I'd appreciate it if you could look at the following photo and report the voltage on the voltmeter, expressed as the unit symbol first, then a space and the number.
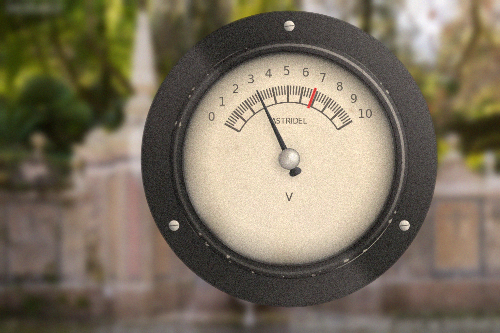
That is V 3
